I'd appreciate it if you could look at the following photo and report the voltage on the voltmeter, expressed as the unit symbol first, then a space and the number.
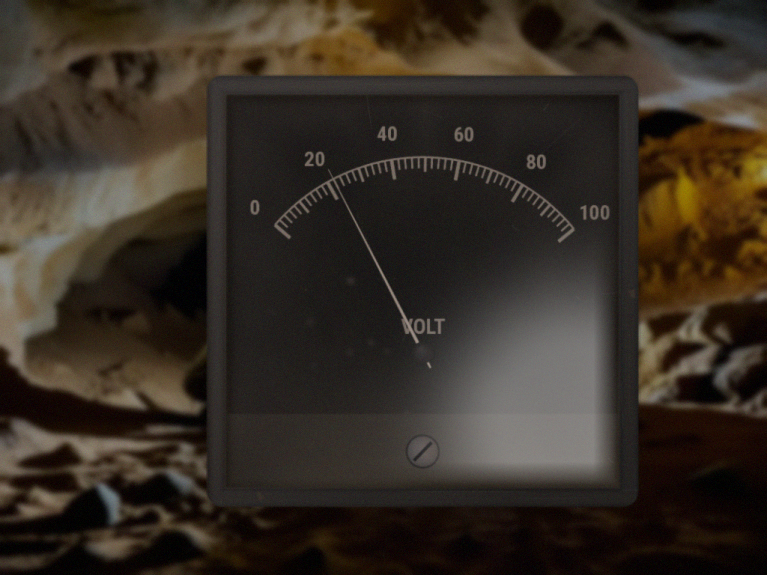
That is V 22
